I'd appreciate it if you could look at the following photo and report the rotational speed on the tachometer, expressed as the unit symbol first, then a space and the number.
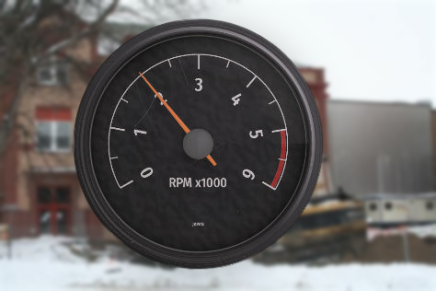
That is rpm 2000
